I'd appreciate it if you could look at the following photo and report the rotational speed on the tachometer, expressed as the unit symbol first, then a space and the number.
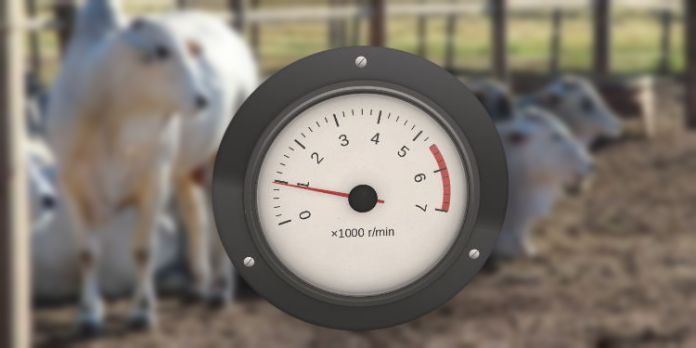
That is rpm 1000
